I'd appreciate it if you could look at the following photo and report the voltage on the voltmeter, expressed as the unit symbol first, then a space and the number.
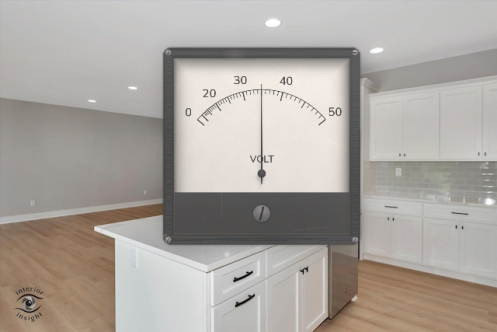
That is V 35
